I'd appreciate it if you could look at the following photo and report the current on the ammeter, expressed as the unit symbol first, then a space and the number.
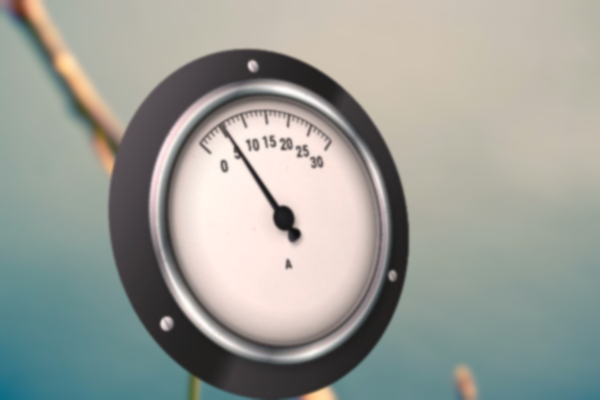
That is A 5
